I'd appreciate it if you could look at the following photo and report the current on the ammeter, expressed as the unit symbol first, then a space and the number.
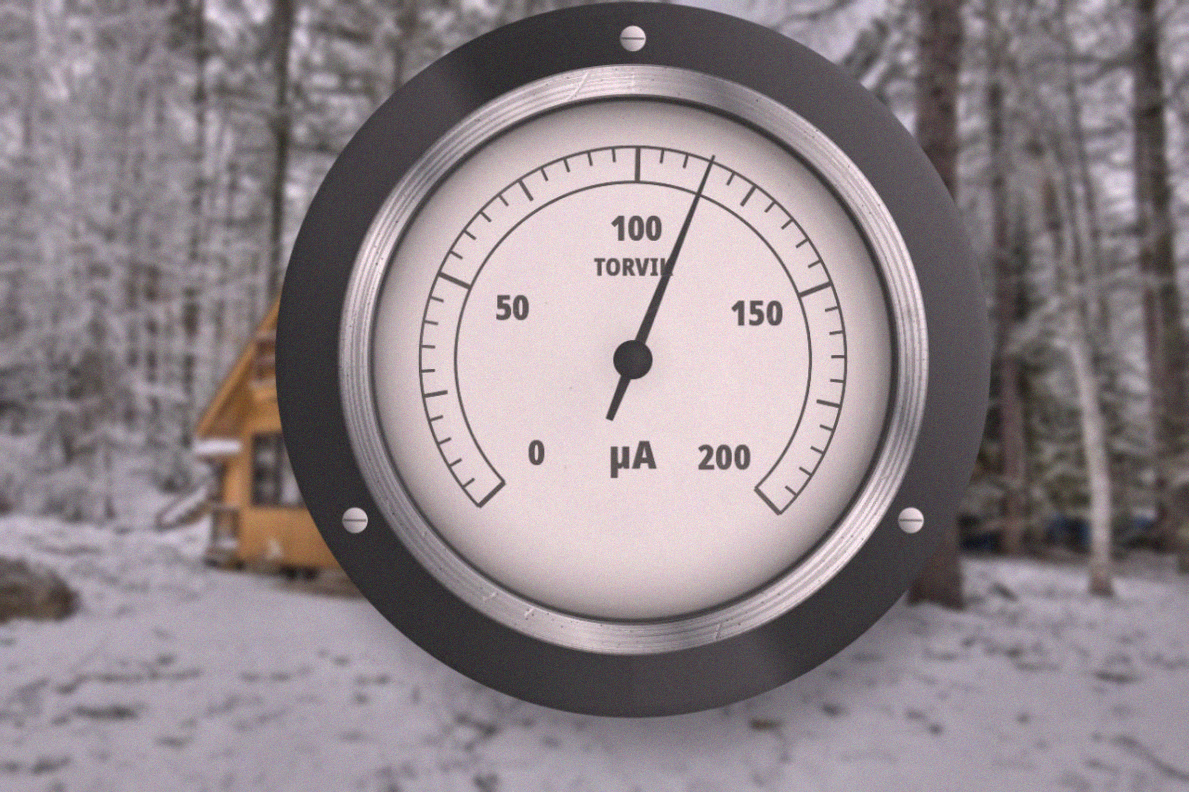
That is µA 115
